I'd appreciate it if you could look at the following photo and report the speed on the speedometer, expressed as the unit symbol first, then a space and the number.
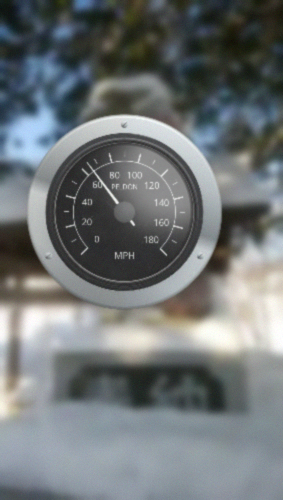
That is mph 65
